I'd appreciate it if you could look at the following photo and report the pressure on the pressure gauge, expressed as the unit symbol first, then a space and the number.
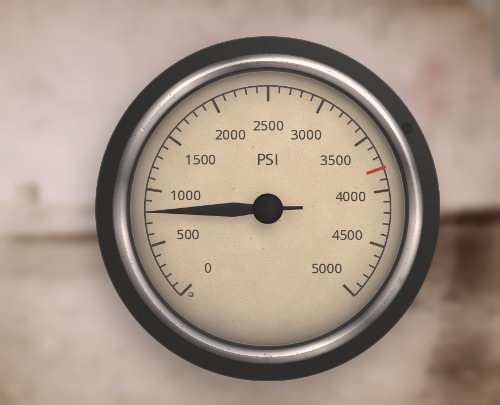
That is psi 800
